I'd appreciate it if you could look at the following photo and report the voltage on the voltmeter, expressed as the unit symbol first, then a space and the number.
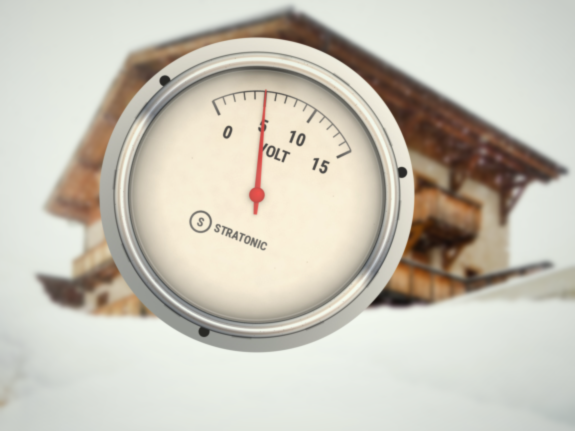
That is V 5
